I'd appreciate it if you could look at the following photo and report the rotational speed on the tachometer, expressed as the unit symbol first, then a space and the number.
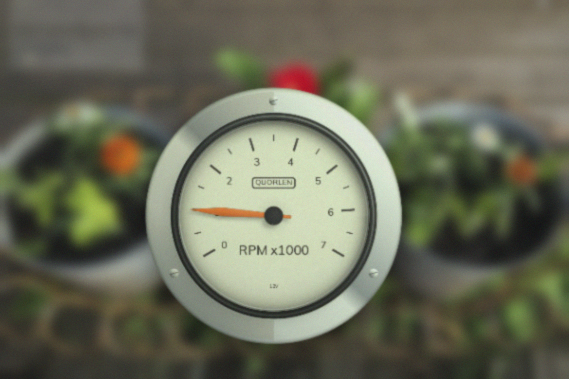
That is rpm 1000
